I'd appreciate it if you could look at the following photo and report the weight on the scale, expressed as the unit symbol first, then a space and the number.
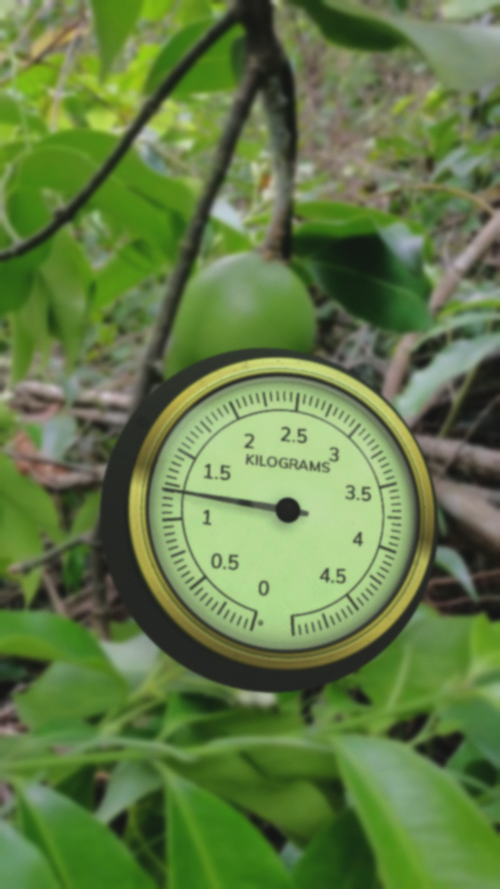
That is kg 1.2
